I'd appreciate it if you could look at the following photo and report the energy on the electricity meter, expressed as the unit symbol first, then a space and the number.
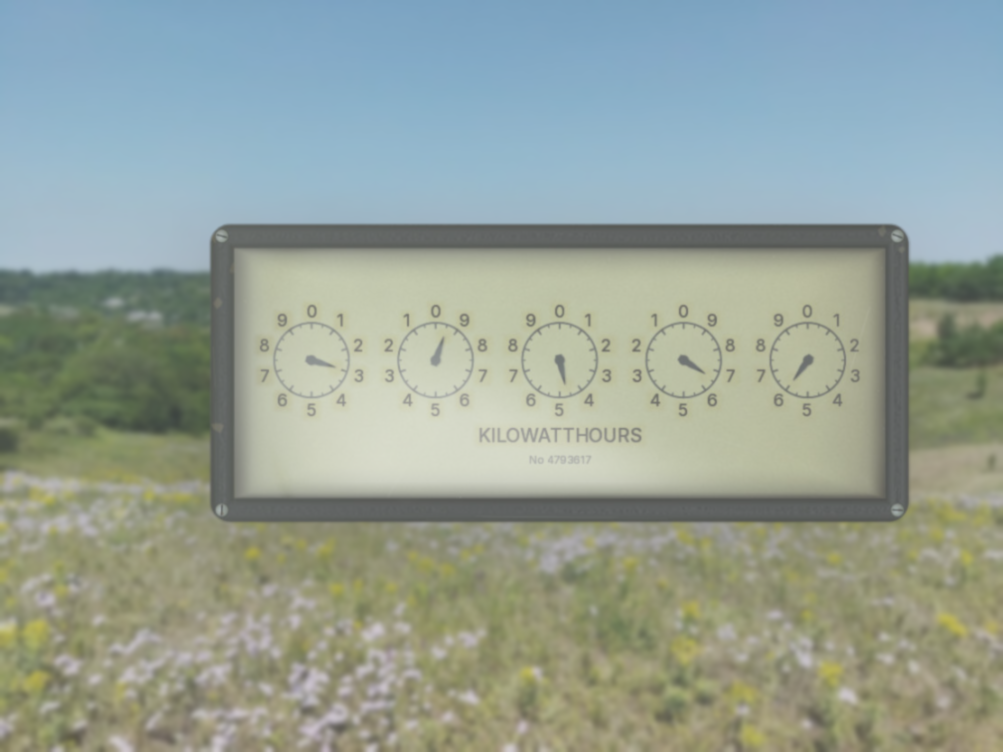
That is kWh 29466
